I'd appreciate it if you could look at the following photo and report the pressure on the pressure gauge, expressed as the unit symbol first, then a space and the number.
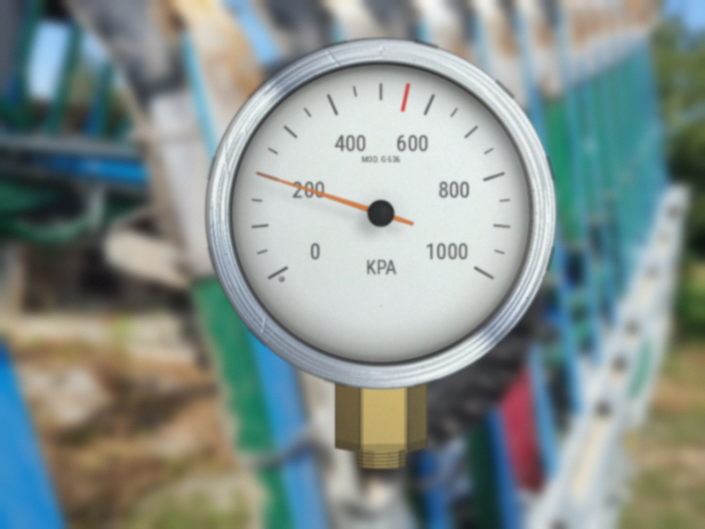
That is kPa 200
